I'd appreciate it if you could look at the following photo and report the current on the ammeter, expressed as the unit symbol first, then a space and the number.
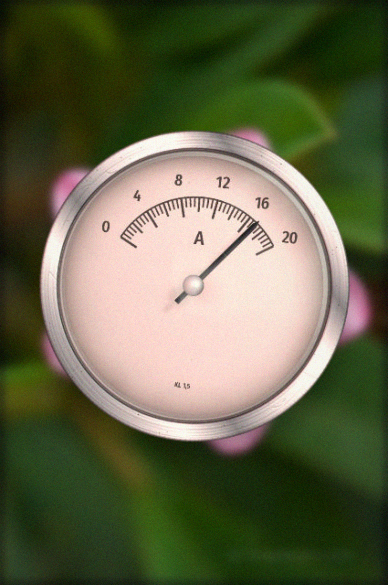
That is A 17
